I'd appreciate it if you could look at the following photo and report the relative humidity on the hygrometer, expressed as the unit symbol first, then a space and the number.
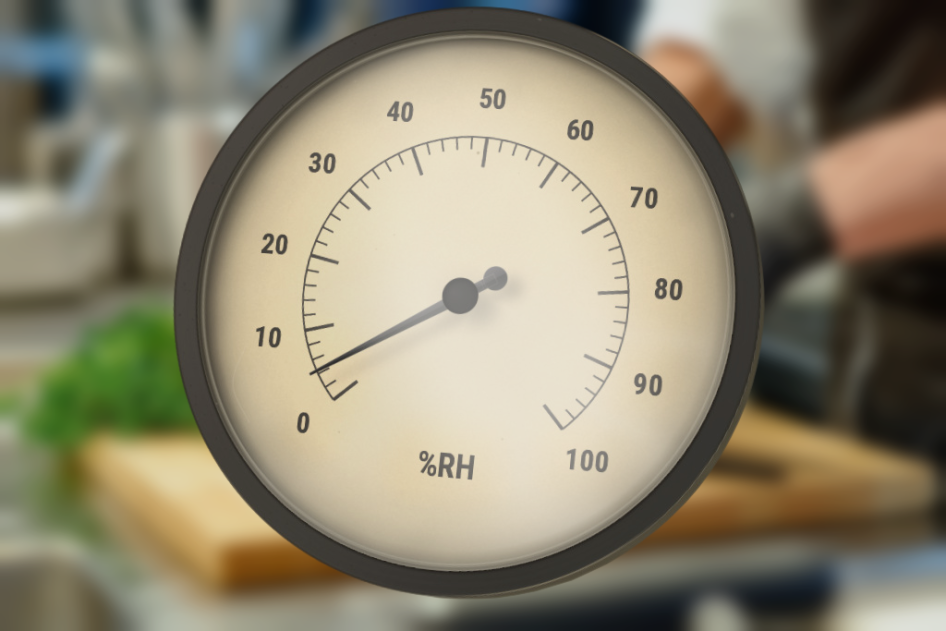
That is % 4
